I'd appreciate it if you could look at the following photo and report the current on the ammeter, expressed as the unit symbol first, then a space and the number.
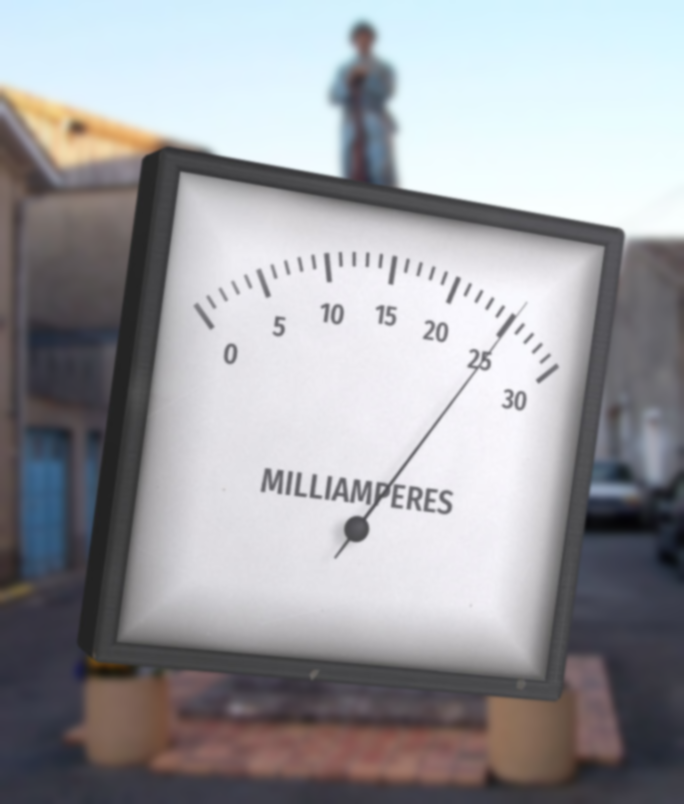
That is mA 25
